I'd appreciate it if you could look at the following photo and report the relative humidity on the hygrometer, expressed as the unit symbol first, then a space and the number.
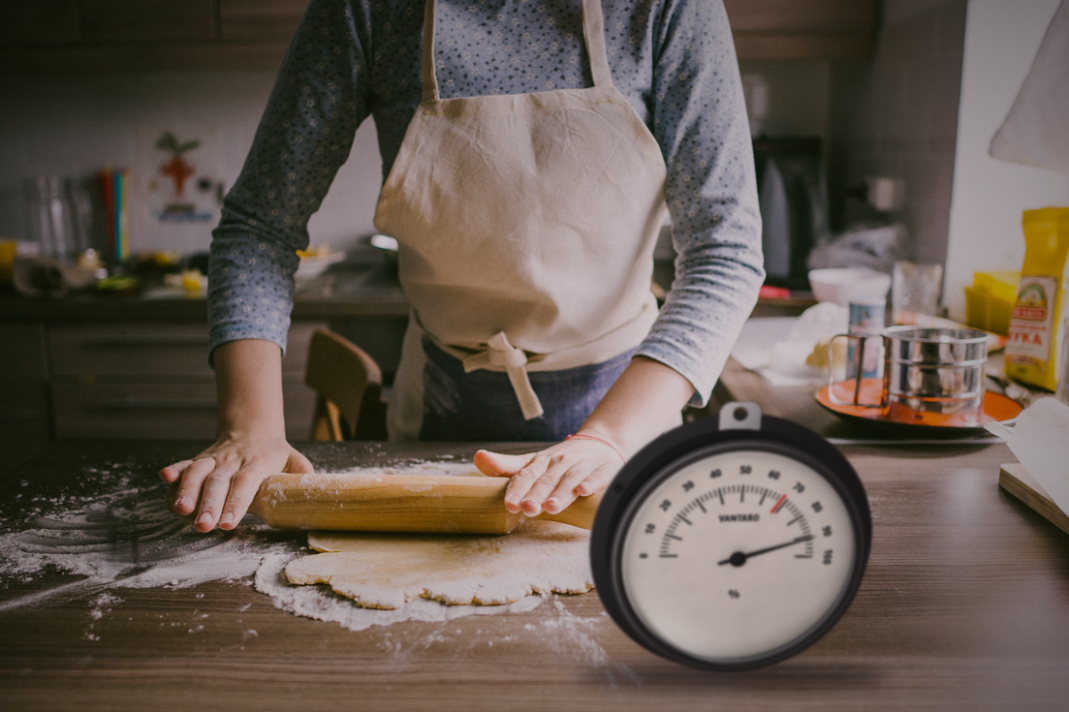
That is % 90
